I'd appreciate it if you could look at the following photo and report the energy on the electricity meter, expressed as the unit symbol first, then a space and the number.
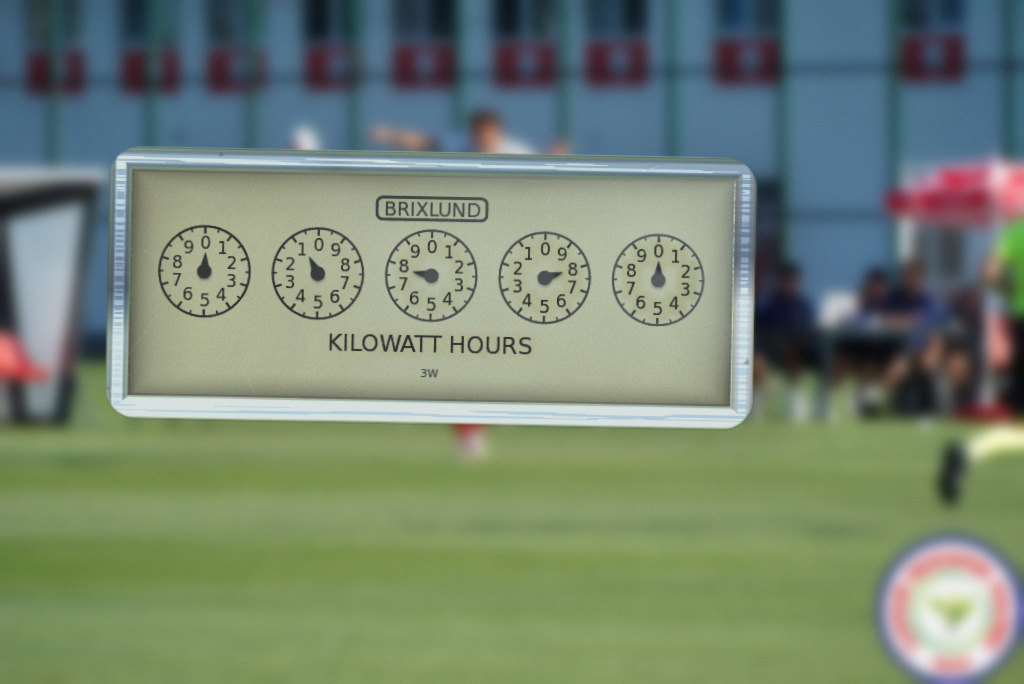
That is kWh 780
